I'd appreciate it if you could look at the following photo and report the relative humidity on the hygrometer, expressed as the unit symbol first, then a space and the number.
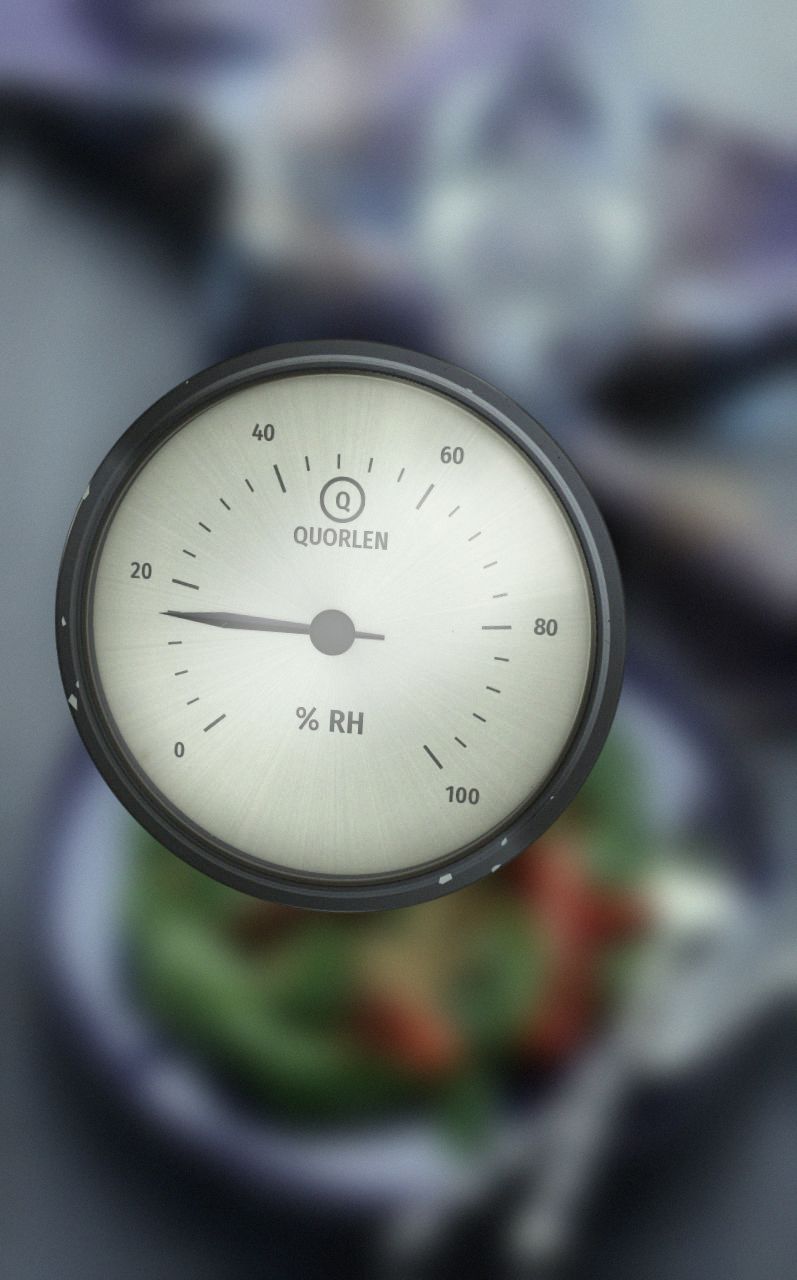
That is % 16
